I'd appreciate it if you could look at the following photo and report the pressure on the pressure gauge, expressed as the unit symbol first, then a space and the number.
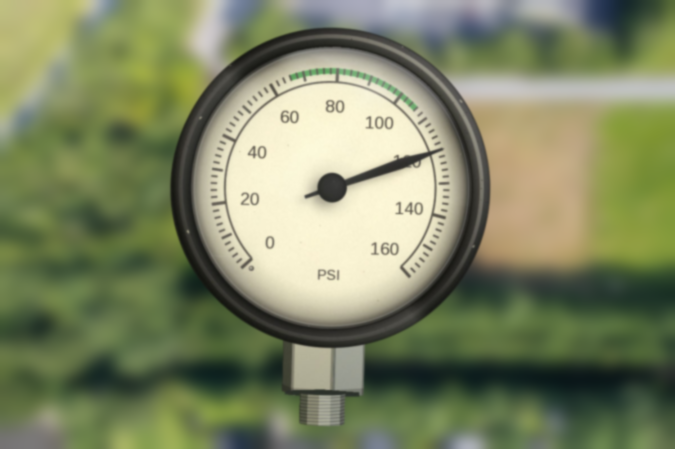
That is psi 120
